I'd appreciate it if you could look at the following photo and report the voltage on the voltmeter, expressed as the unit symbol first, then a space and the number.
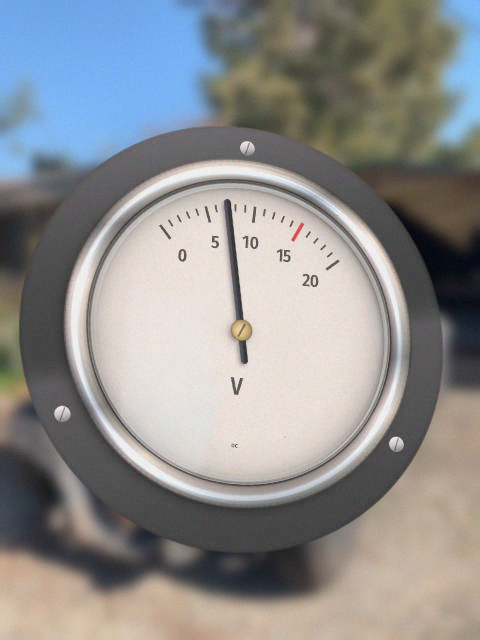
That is V 7
